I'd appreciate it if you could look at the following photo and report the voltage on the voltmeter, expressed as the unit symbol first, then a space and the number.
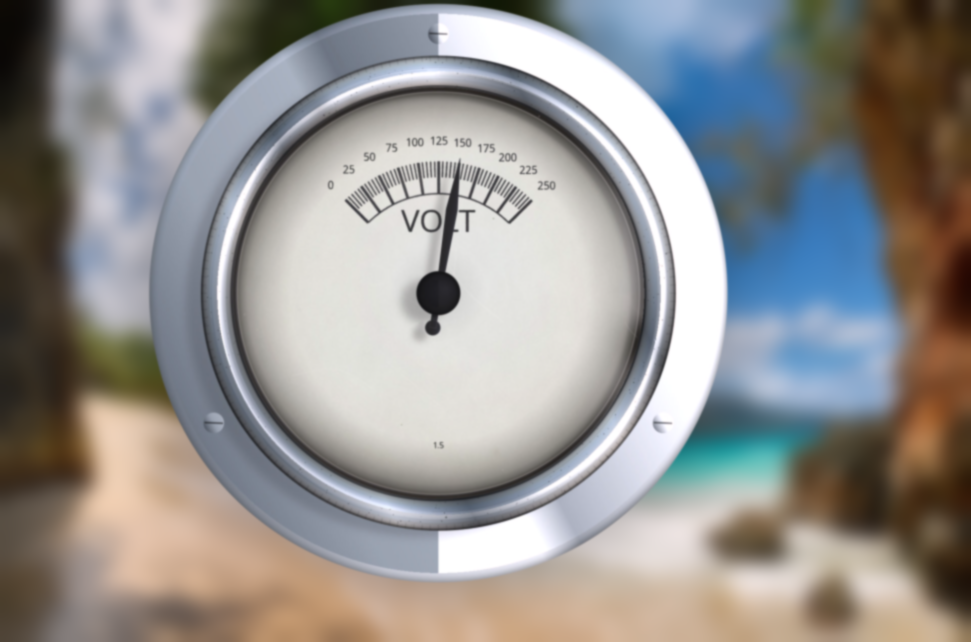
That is V 150
